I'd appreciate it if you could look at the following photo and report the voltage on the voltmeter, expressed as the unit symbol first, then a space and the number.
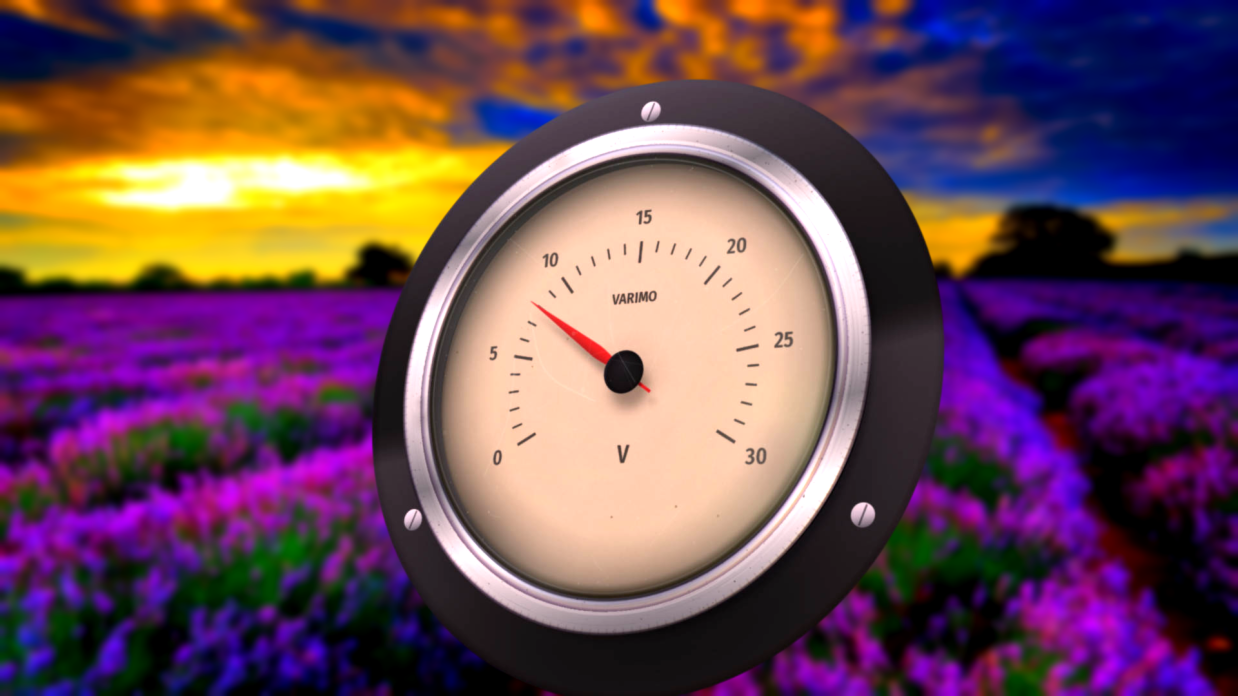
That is V 8
